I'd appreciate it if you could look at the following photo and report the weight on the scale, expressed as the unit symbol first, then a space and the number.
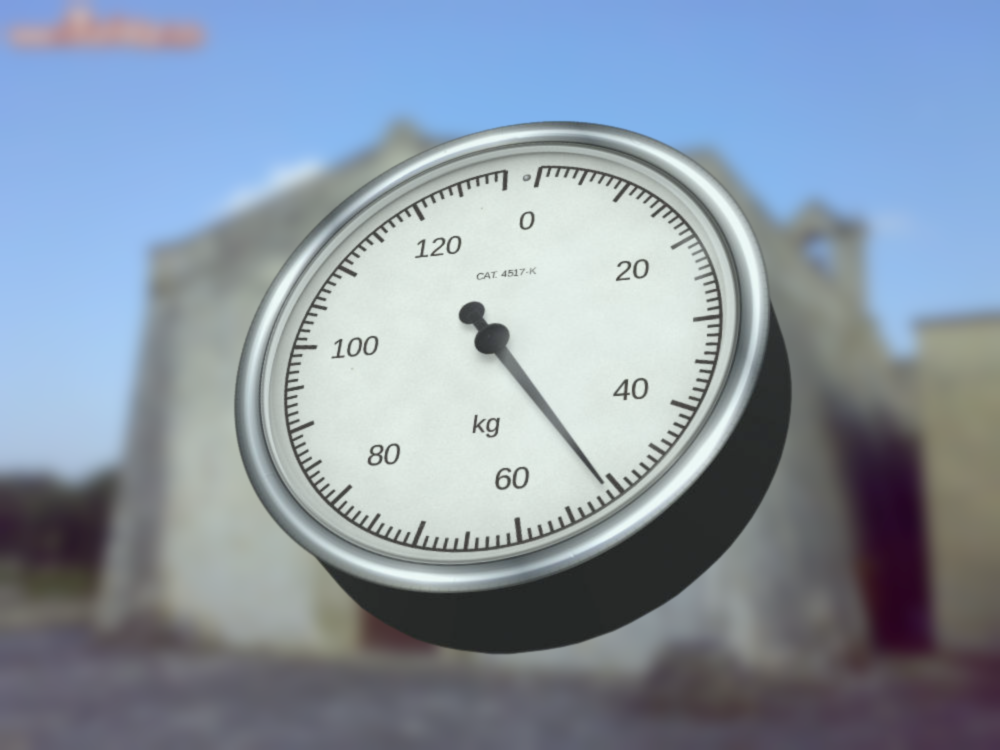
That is kg 51
